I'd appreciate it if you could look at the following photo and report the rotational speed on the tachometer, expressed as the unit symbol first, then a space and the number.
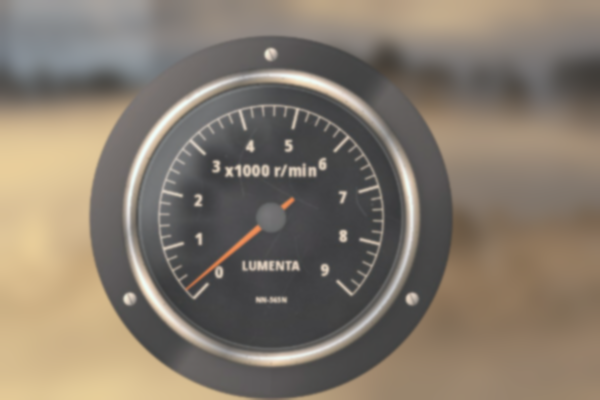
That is rpm 200
